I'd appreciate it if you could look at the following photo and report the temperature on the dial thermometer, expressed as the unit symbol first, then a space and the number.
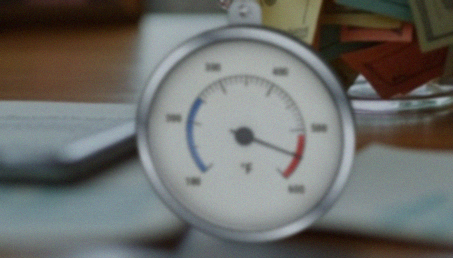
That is °F 550
